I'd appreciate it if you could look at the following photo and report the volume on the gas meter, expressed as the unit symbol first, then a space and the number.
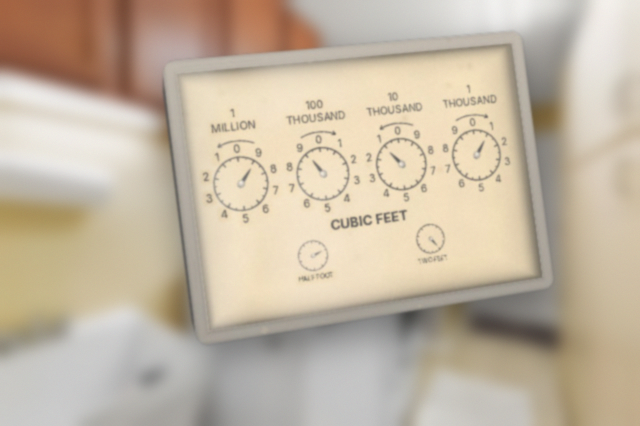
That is ft³ 891100
